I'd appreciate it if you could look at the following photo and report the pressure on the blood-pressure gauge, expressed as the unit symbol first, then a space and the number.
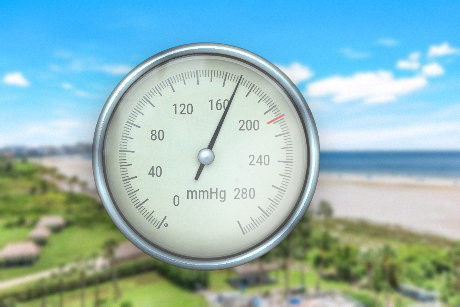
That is mmHg 170
